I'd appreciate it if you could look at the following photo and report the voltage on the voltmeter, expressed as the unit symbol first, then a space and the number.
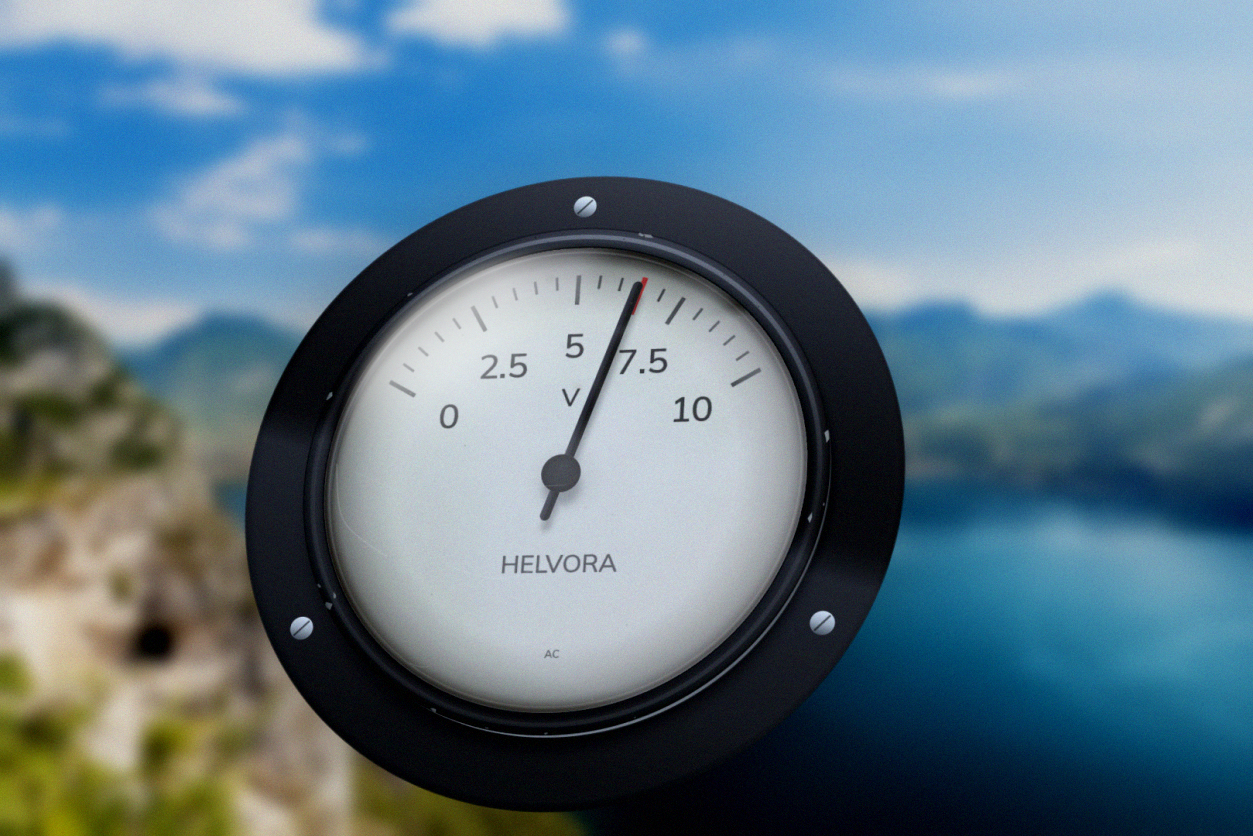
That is V 6.5
